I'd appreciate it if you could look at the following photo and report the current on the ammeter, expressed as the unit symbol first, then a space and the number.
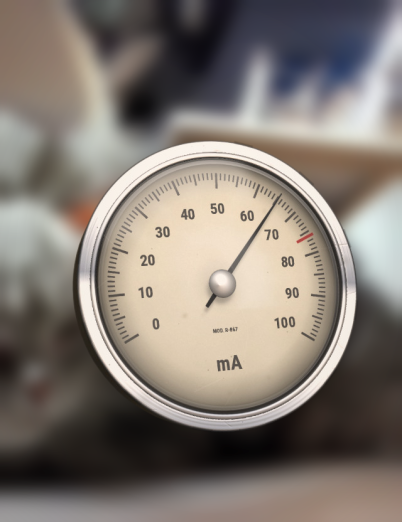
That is mA 65
